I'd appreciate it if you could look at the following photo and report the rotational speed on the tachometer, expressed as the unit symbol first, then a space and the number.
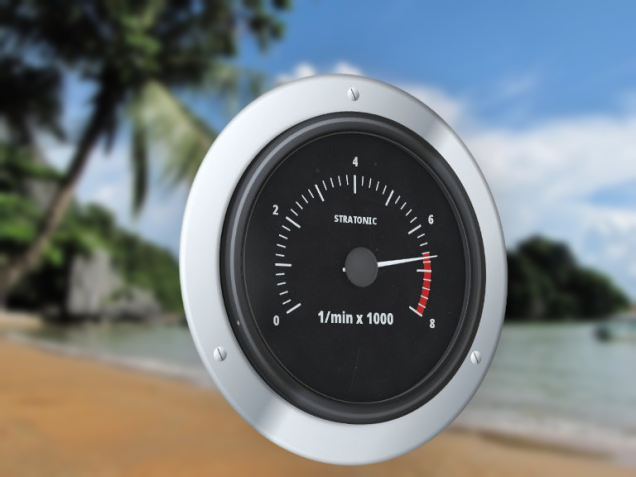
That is rpm 6700
